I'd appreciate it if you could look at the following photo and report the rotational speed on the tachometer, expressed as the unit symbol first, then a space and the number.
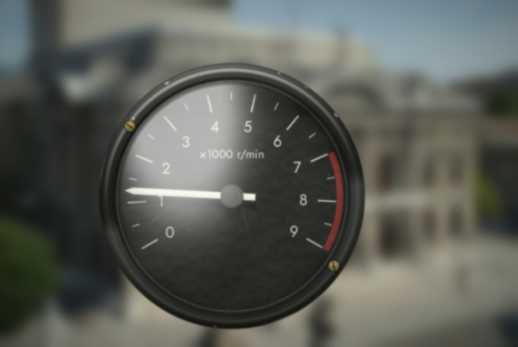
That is rpm 1250
